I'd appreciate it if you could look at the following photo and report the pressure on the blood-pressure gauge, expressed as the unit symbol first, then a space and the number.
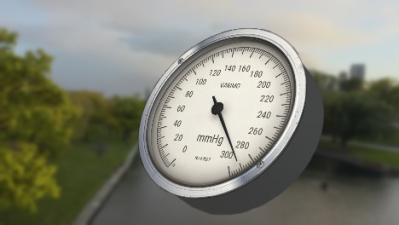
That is mmHg 290
